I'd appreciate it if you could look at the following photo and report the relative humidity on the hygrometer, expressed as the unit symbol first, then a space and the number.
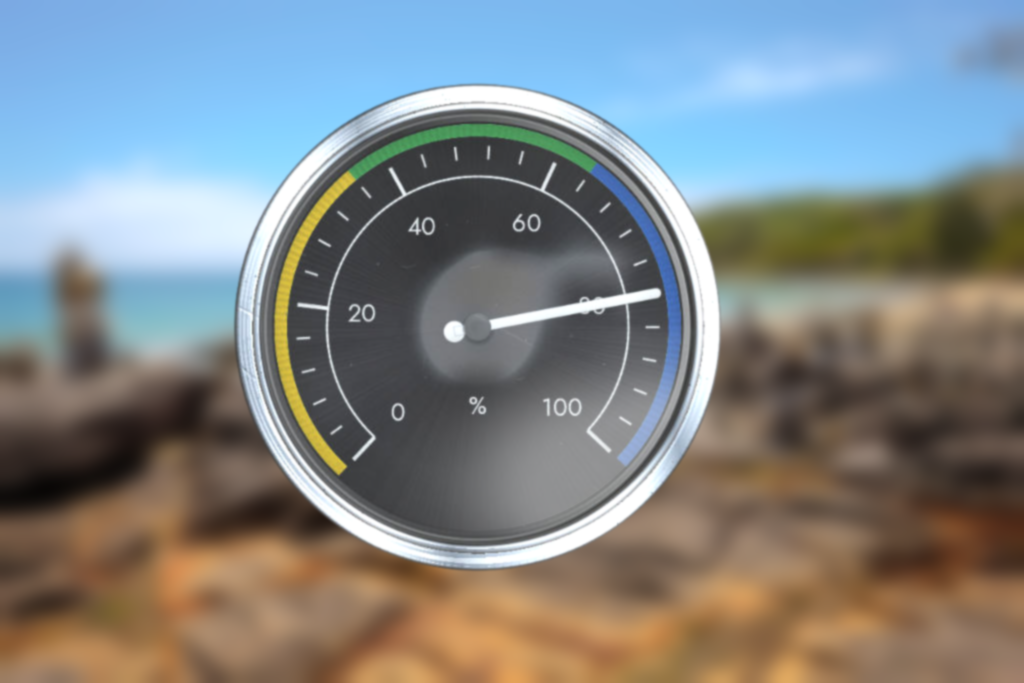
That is % 80
